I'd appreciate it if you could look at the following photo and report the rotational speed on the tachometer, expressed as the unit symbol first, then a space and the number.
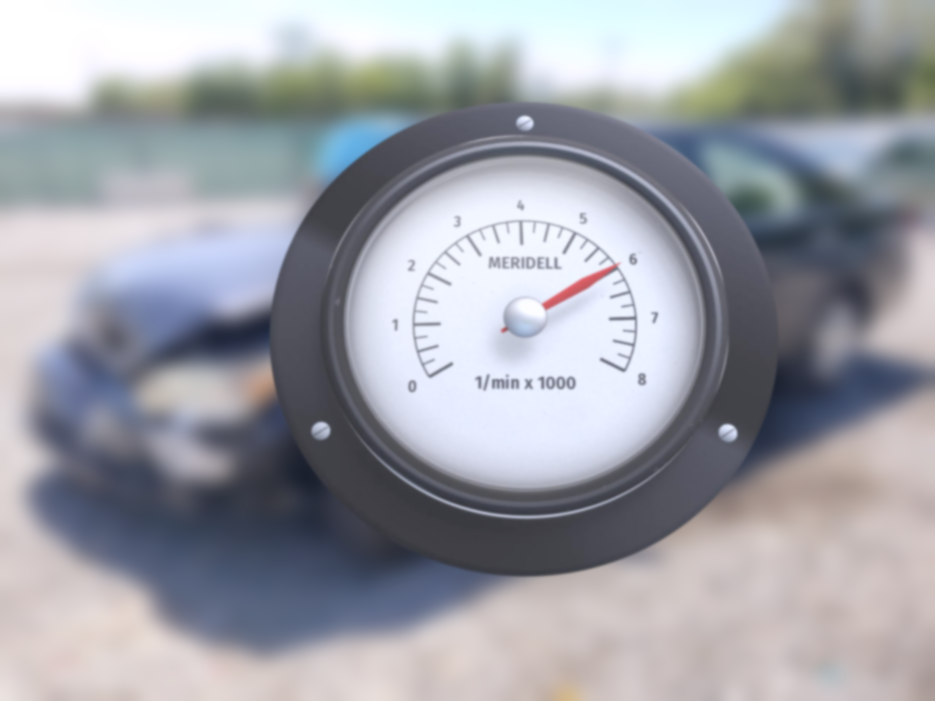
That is rpm 6000
